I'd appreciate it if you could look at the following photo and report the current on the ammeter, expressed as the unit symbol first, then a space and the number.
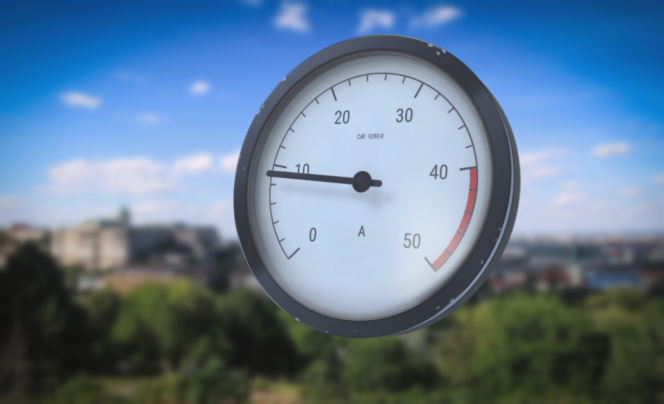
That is A 9
